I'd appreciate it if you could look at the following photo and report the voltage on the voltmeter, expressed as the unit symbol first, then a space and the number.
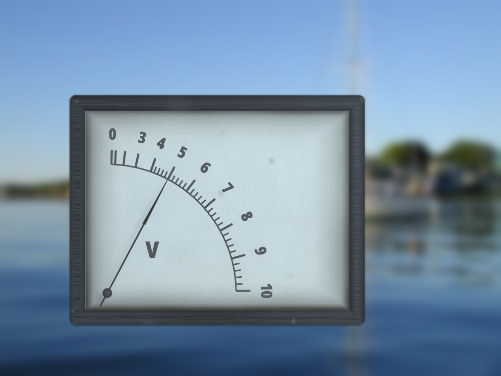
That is V 5
